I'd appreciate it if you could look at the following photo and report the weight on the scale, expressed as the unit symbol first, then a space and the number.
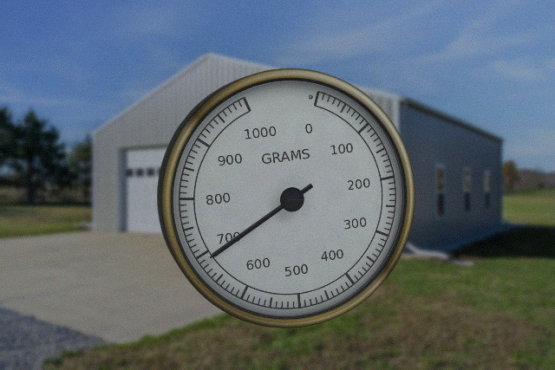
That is g 690
